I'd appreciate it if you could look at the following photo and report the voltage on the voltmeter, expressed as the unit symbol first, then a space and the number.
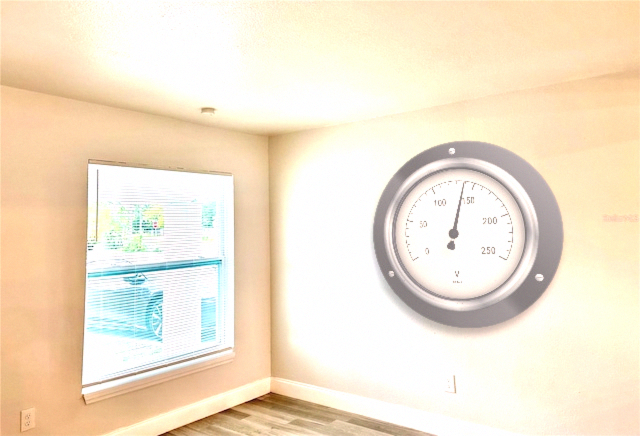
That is V 140
